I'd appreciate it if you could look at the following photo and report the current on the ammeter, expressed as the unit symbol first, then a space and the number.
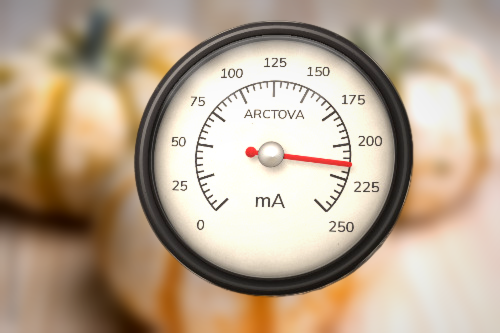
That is mA 215
